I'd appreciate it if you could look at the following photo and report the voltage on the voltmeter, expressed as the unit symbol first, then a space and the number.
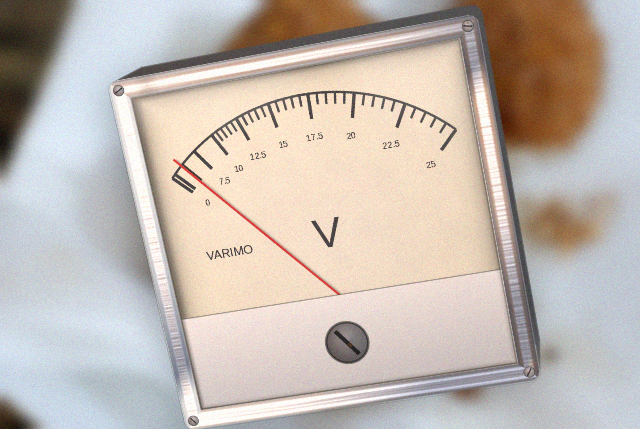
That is V 5
